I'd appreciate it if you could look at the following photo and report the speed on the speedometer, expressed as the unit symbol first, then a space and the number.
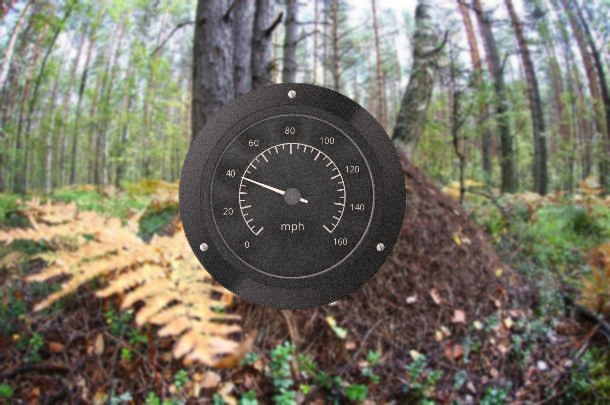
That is mph 40
